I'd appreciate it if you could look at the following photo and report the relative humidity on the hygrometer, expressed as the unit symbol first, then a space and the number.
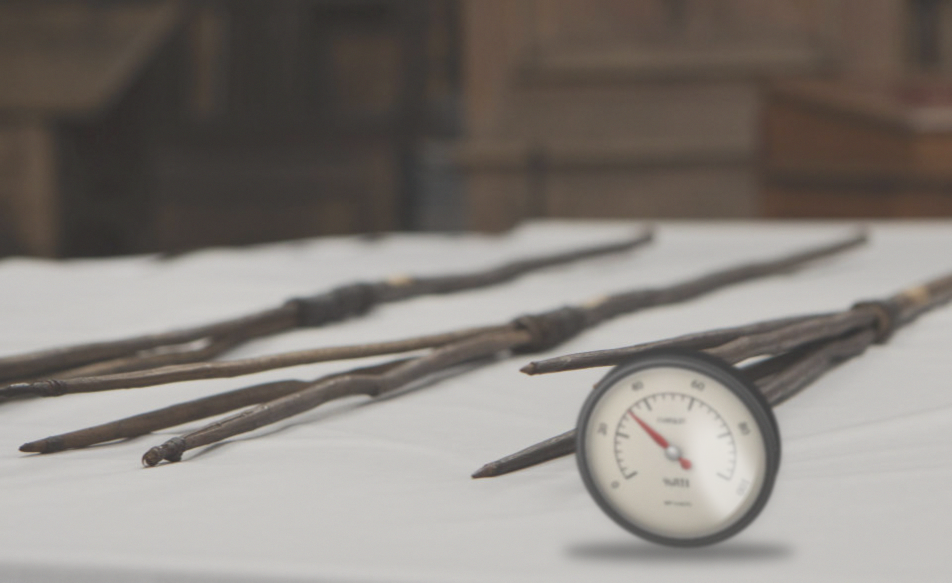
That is % 32
